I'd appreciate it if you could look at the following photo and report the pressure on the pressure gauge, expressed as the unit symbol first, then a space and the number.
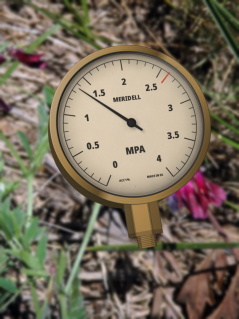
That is MPa 1.35
